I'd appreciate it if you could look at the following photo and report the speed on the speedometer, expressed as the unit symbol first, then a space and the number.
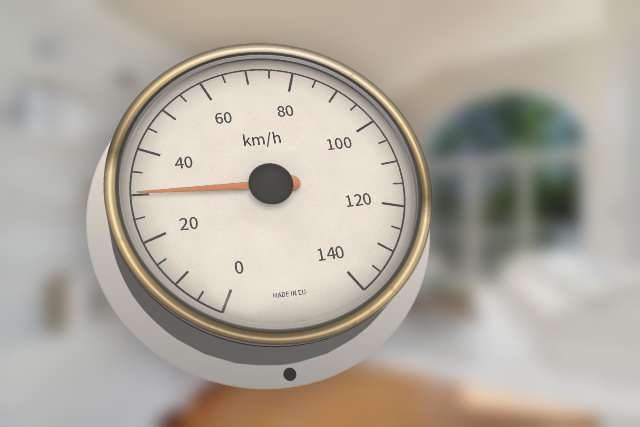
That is km/h 30
